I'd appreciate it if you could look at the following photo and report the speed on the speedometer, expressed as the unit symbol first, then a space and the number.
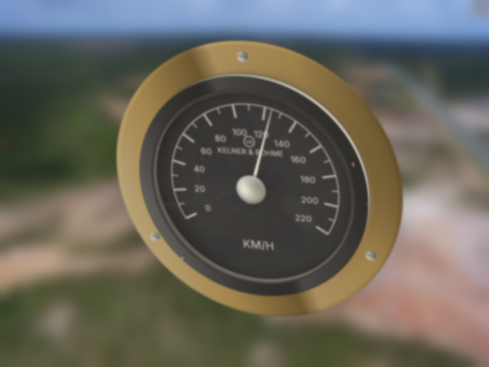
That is km/h 125
